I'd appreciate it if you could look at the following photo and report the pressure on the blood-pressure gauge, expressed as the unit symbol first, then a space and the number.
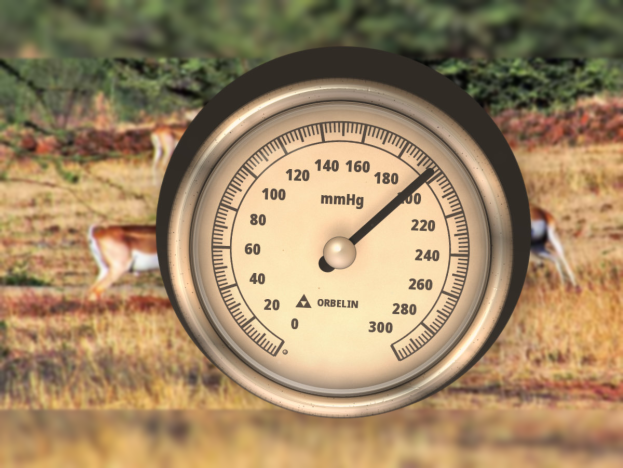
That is mmHg 196
